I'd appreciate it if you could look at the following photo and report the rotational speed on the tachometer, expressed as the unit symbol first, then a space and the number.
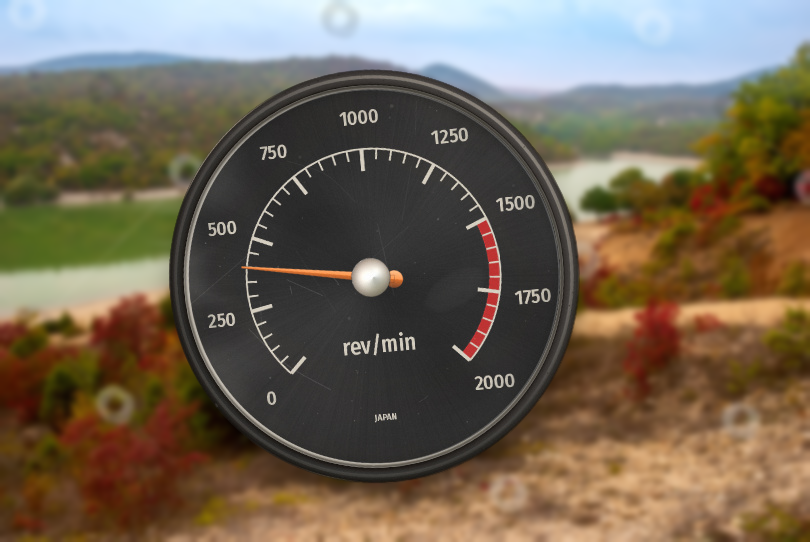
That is rpm 400
